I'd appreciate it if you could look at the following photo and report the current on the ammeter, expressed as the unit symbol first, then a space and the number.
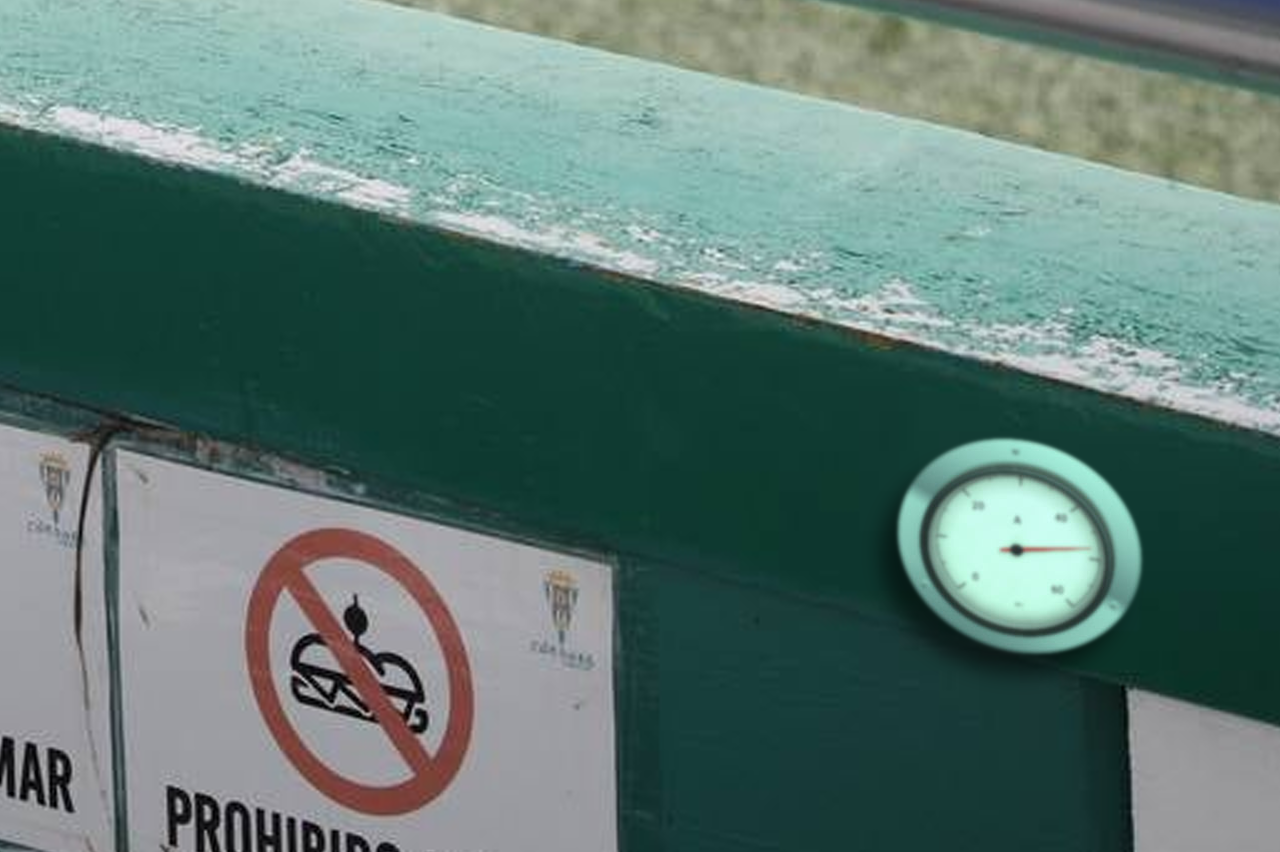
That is A 47.5
